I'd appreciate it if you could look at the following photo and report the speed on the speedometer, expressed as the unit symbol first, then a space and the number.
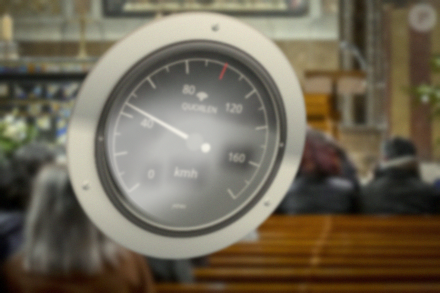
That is km/h 45
